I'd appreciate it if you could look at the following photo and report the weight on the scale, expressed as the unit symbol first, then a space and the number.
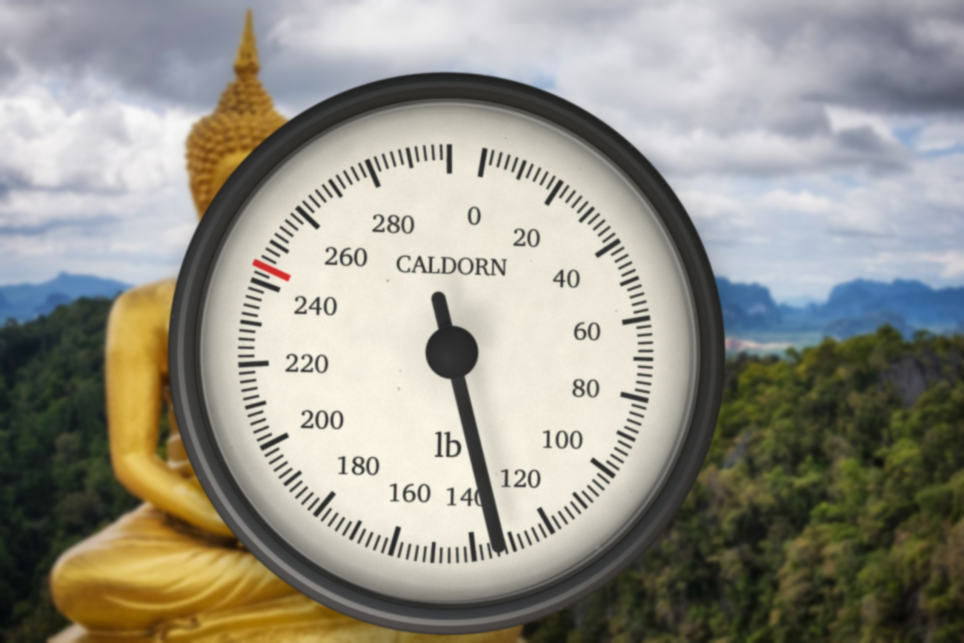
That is lb 134
